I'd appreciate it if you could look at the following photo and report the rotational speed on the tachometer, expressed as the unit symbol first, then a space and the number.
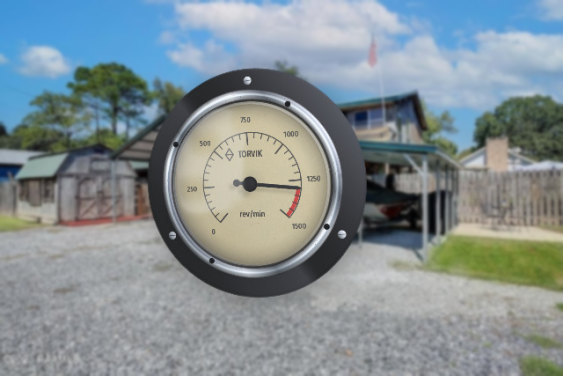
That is rpm 1300
